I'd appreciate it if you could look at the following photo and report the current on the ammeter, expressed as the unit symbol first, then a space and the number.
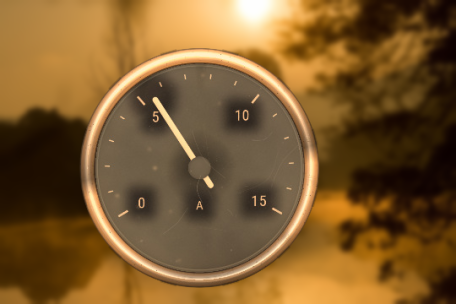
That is A 5.5
